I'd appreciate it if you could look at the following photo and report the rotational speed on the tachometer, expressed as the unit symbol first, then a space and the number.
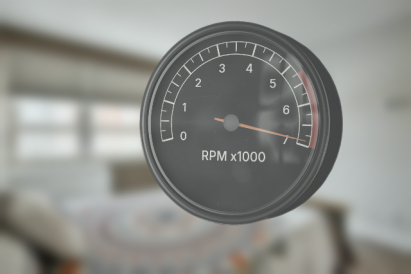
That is rpm 6875
